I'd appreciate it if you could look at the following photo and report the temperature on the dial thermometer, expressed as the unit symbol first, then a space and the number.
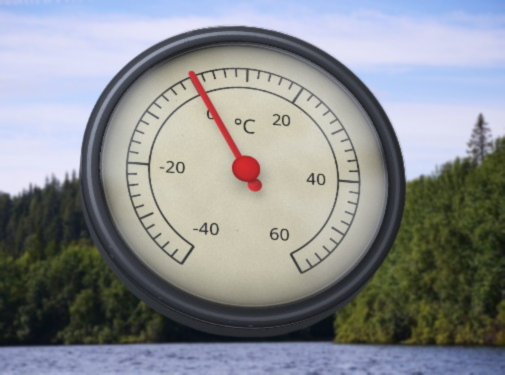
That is °C 0
